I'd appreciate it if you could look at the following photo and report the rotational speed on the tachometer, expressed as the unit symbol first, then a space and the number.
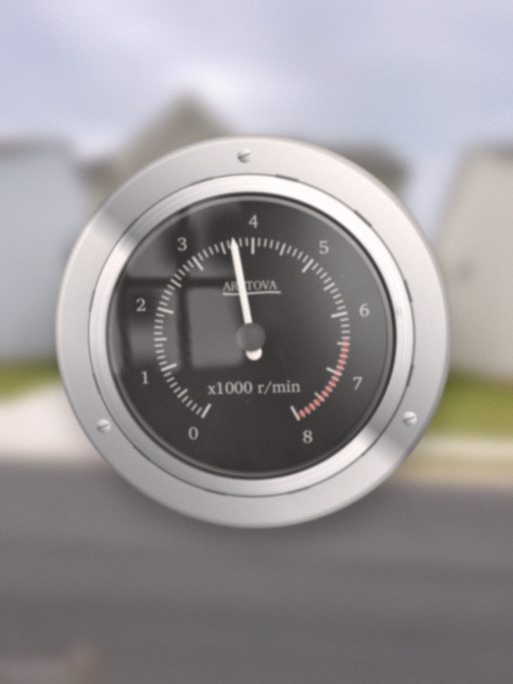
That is rpm 3700
